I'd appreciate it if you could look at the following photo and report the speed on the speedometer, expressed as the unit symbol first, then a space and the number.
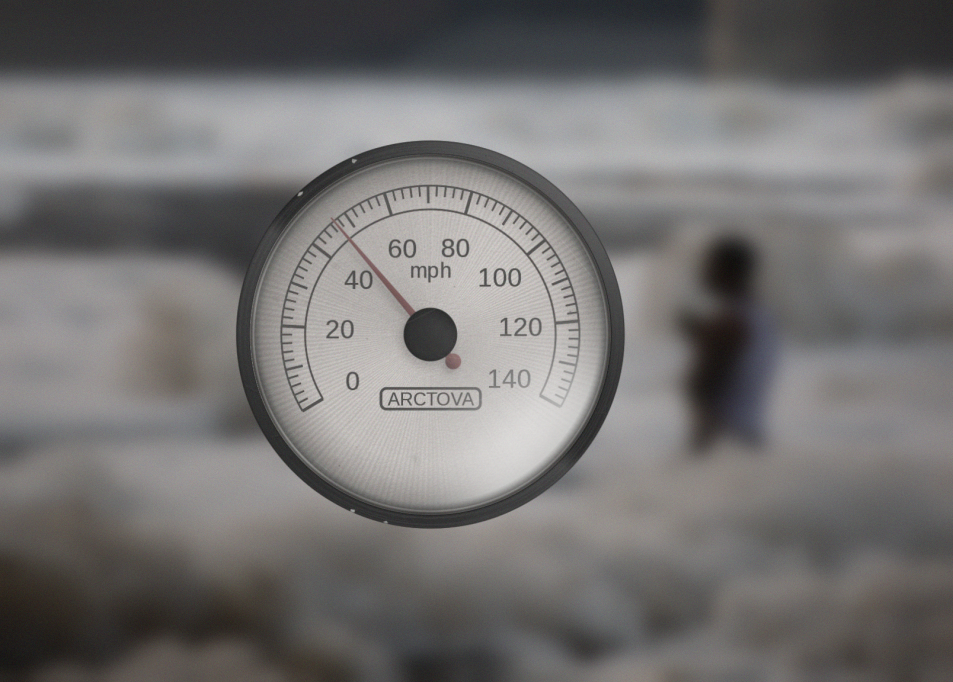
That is mph 47
